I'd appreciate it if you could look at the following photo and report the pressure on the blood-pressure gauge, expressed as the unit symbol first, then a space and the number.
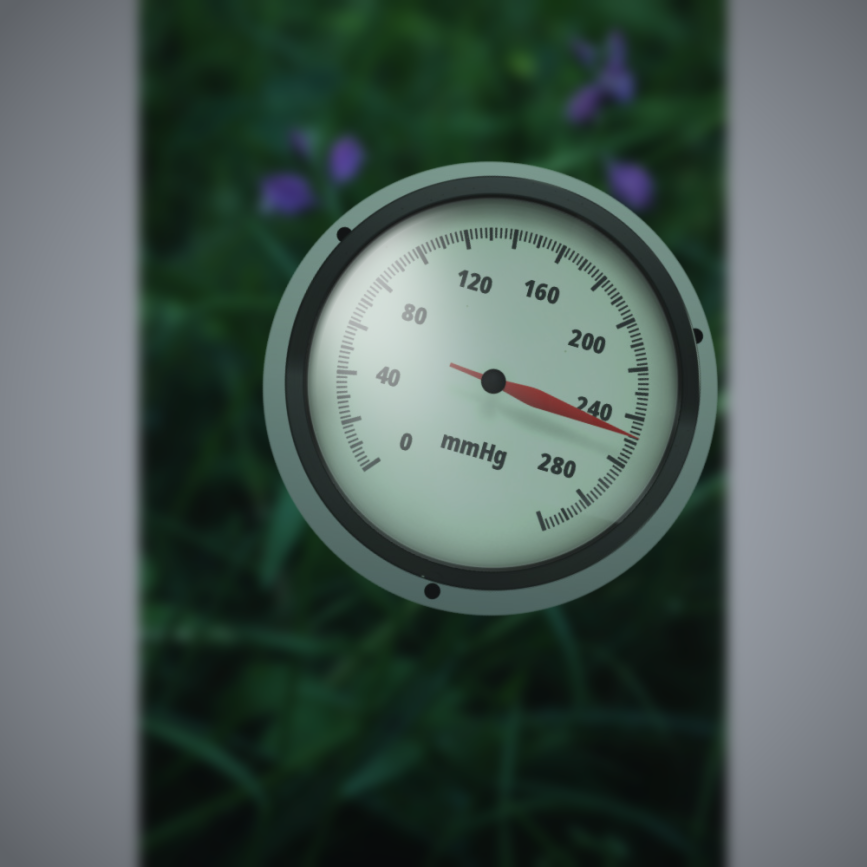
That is mmHg 248
